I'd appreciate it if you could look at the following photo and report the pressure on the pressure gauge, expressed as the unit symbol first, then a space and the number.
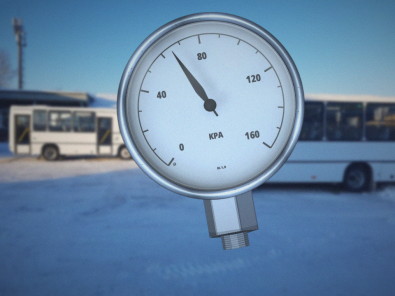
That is kPa 65
